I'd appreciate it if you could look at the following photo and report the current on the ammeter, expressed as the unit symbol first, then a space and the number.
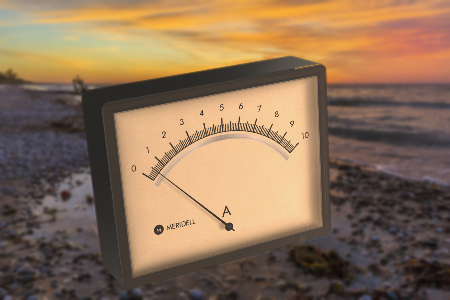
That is A 0.5
